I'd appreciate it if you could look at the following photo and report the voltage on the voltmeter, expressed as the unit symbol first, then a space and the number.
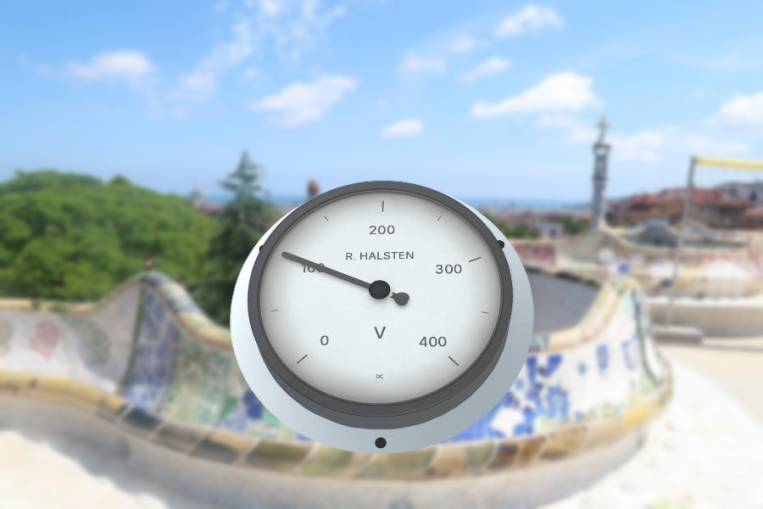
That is V 100
